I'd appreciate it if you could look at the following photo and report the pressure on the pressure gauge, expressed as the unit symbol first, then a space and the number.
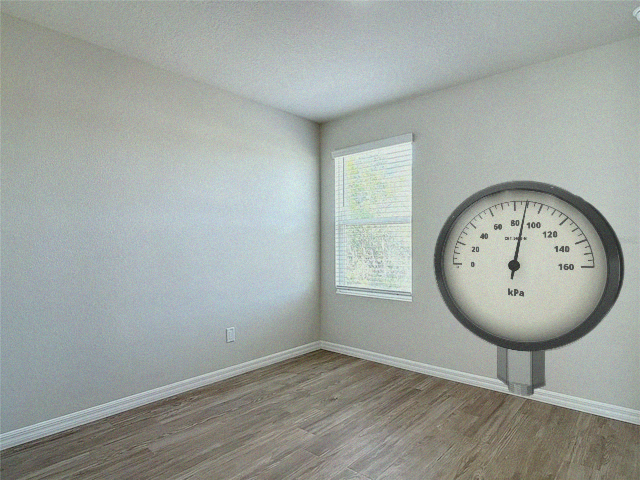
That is kPa 90
